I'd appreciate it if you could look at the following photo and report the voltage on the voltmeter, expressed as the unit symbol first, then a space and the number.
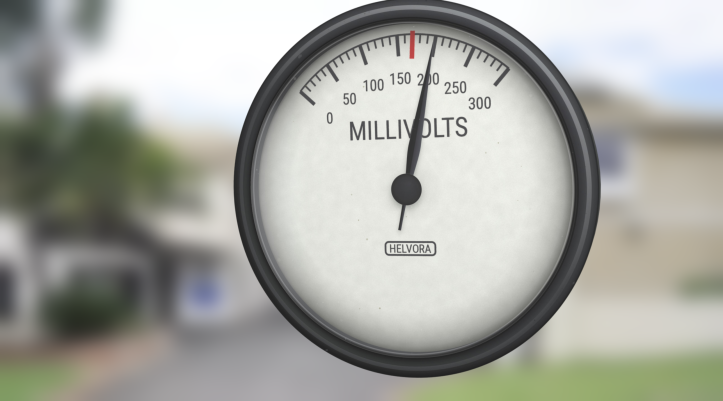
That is mV 200
